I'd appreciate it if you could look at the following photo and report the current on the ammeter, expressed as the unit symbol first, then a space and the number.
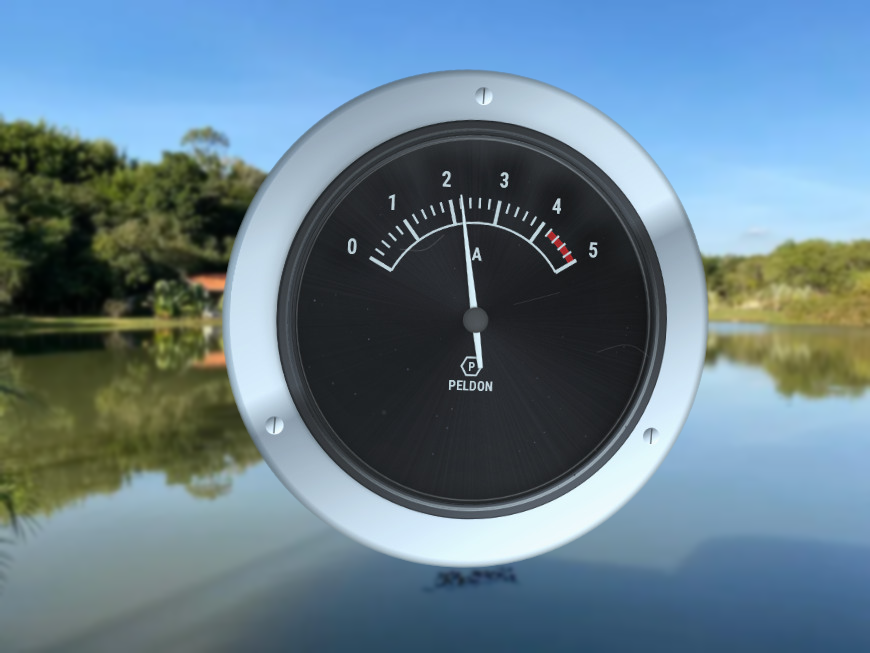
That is A 2.2
